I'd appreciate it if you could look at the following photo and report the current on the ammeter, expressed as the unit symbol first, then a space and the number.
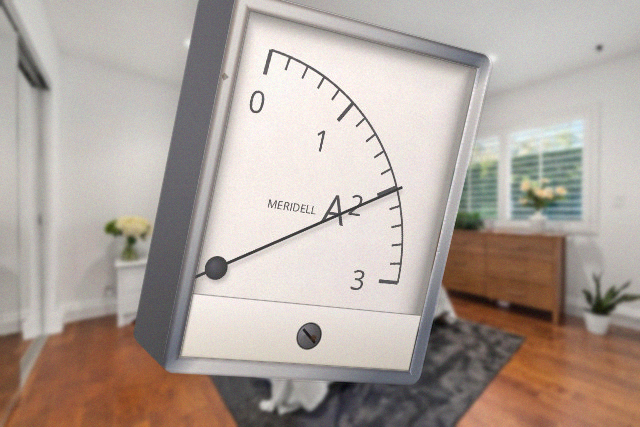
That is A 2
